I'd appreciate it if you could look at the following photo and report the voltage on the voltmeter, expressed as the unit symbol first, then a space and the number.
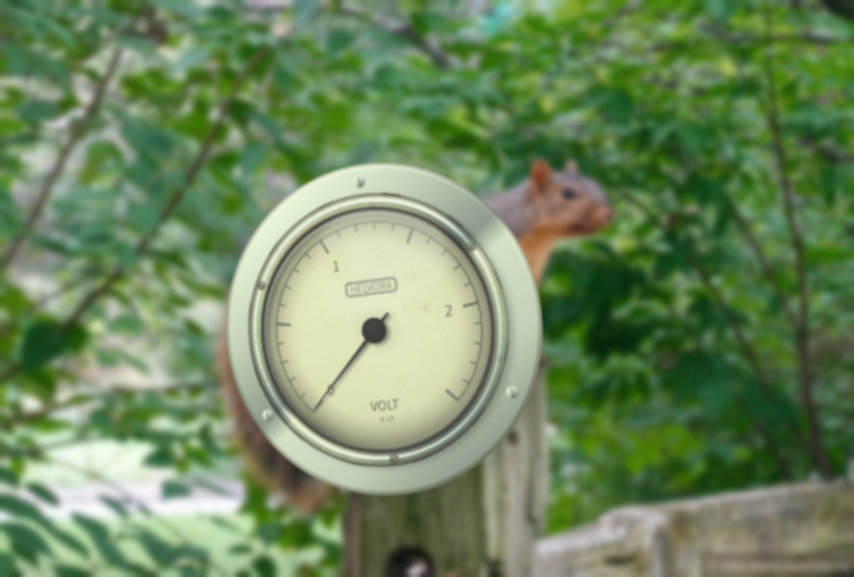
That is V 0
